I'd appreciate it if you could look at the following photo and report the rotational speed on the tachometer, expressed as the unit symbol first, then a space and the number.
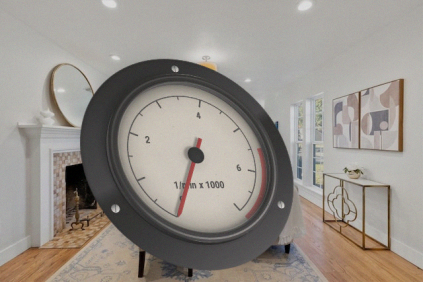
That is rpm 0
